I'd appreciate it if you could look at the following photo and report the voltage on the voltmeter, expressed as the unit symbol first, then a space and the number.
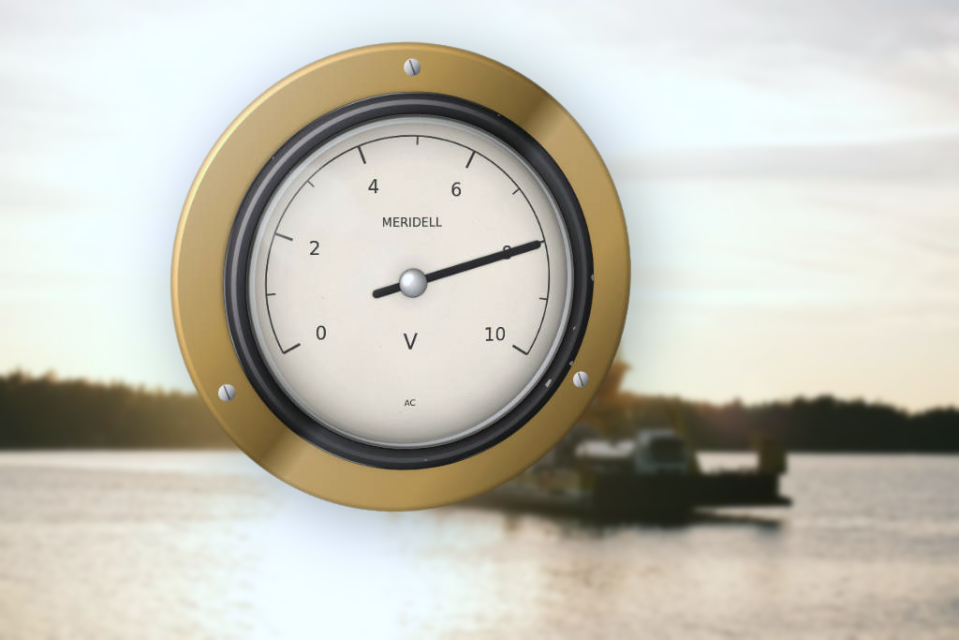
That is V 8
